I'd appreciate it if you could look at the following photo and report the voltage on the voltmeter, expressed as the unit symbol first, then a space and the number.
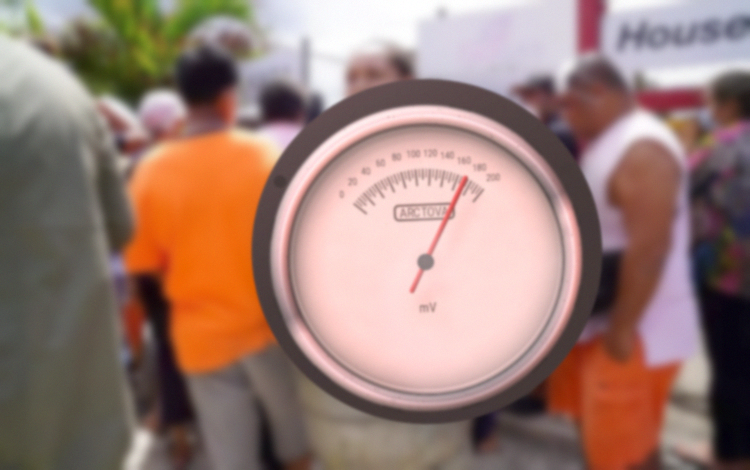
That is mV 170
